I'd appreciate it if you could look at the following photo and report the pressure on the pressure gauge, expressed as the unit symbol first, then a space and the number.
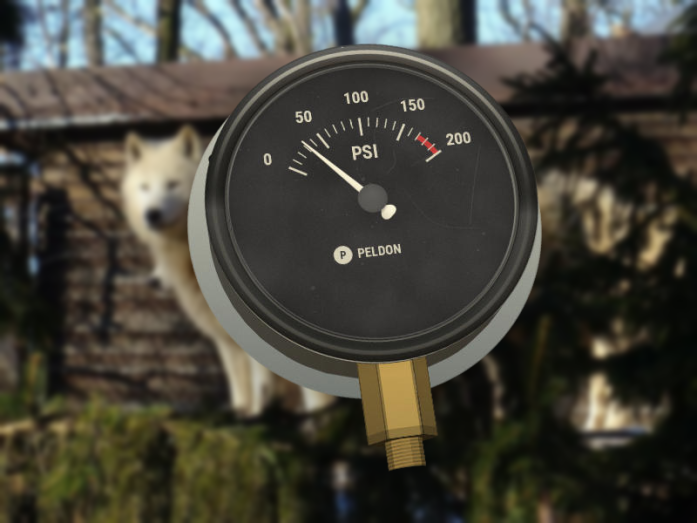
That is psi 30
